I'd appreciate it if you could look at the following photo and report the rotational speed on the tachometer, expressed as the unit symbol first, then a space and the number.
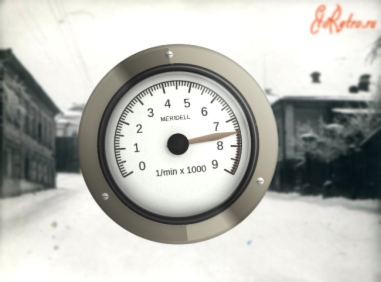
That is rpm 7500
